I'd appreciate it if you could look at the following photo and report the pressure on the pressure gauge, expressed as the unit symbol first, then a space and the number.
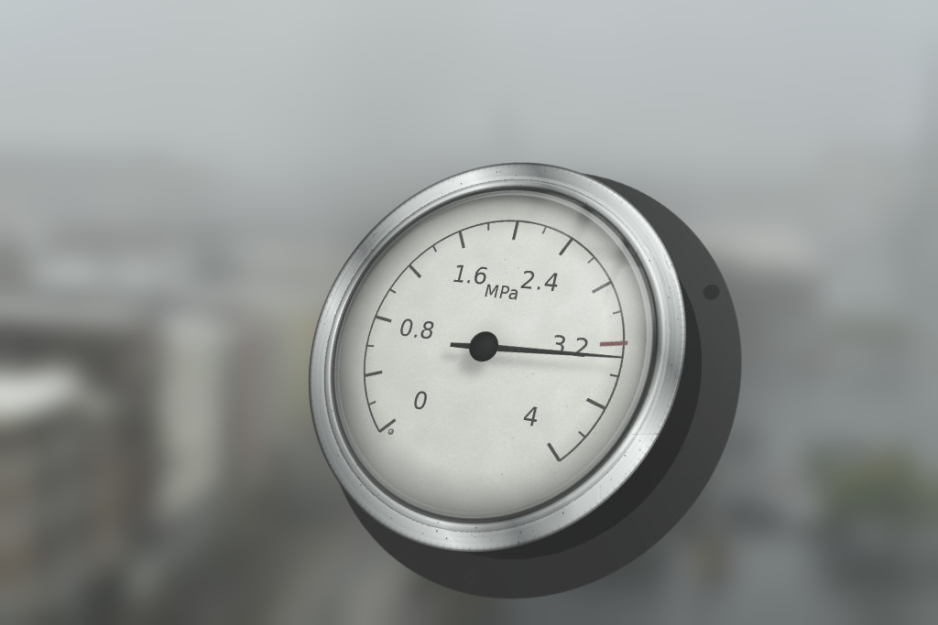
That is MPa 3.3
